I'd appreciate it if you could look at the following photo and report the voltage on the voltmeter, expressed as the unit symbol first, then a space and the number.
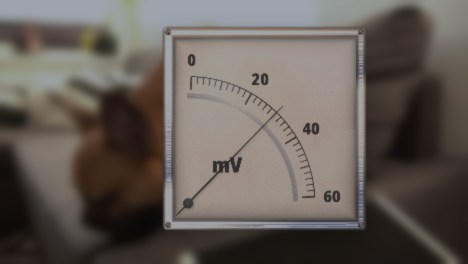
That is mV 30
